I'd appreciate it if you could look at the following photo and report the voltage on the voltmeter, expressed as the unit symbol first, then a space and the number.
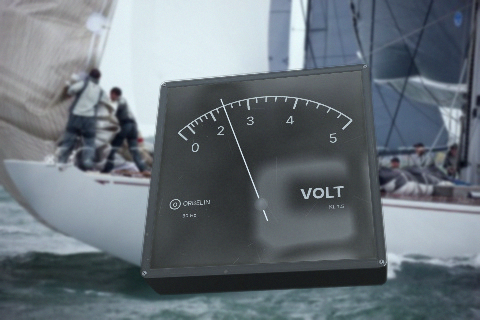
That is V 2.4
